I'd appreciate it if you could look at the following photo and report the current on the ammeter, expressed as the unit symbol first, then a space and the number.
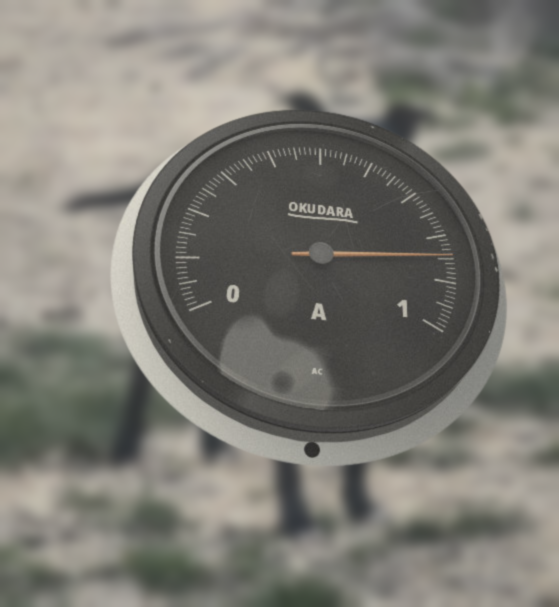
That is A 0.85
